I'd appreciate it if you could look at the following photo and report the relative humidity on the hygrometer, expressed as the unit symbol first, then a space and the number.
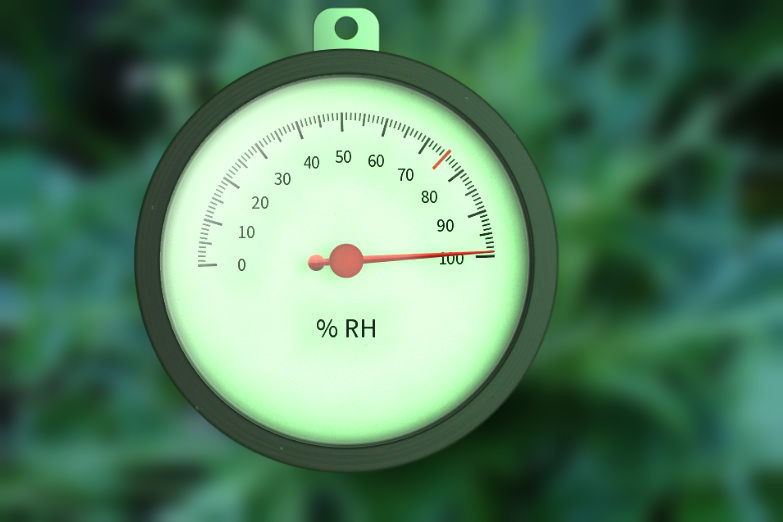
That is % 99
